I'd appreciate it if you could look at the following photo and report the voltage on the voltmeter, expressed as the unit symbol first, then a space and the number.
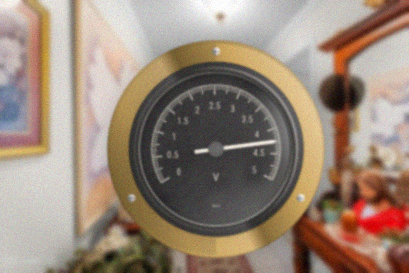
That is V 4.25
